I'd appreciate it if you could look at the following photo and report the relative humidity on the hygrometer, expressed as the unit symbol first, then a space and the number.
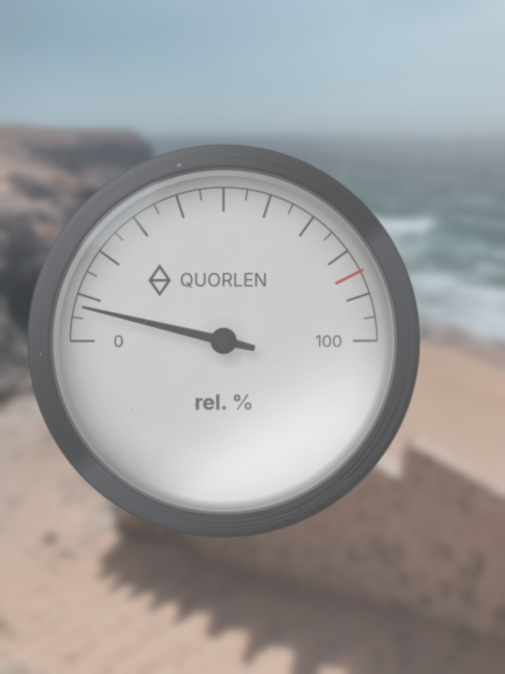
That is % 7.5
